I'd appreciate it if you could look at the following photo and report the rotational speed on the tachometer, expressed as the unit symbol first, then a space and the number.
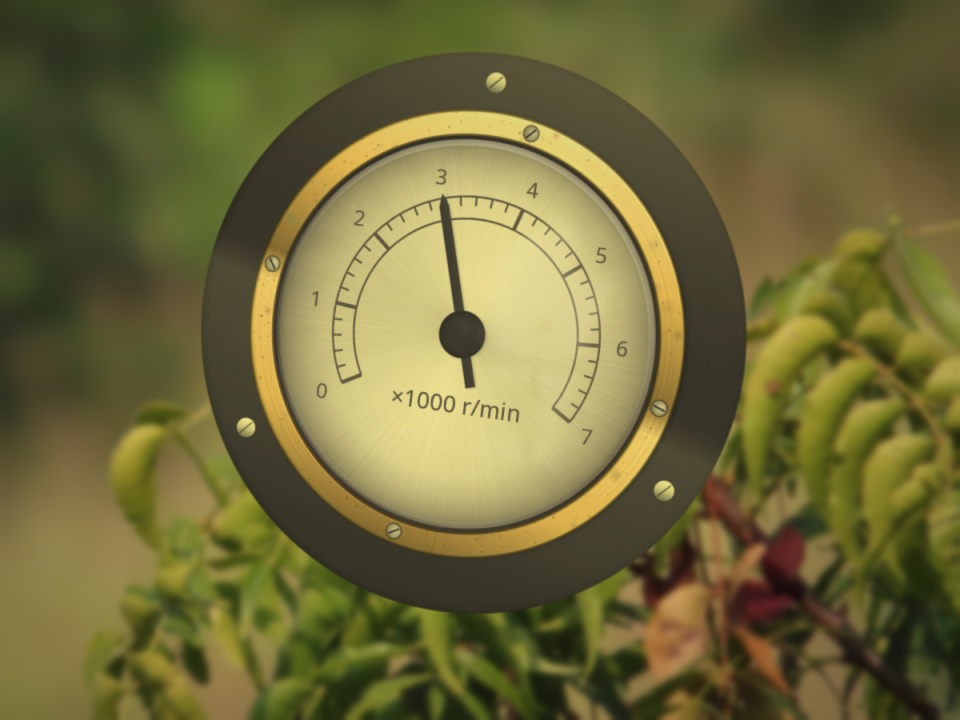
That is rpm 3000
